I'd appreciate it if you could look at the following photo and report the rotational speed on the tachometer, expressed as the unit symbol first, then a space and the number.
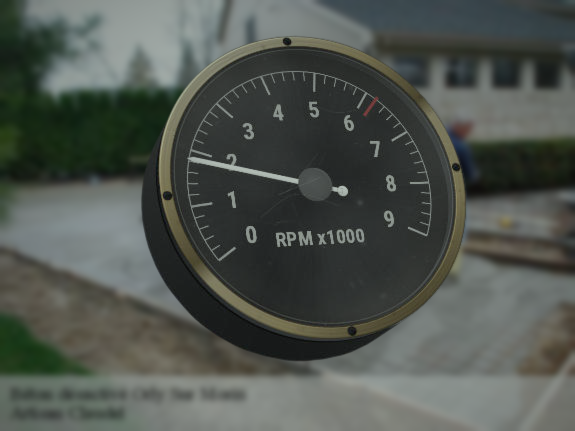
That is rpm 1800
